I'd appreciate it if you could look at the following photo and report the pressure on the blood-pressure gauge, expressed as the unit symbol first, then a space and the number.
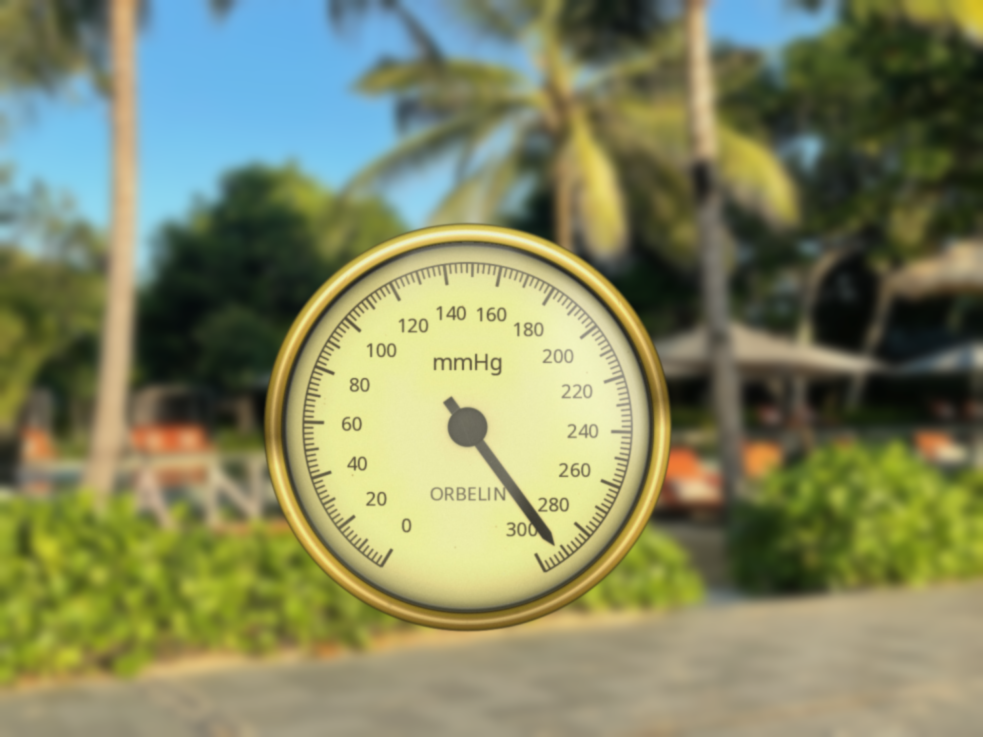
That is mmHg 292
